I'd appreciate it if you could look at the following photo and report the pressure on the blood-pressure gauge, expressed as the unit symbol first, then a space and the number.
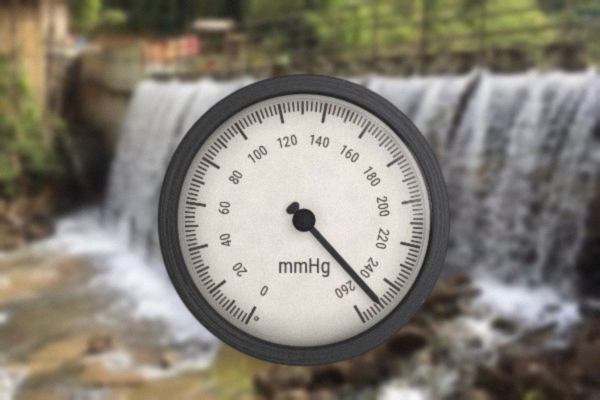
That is mmHg 250
